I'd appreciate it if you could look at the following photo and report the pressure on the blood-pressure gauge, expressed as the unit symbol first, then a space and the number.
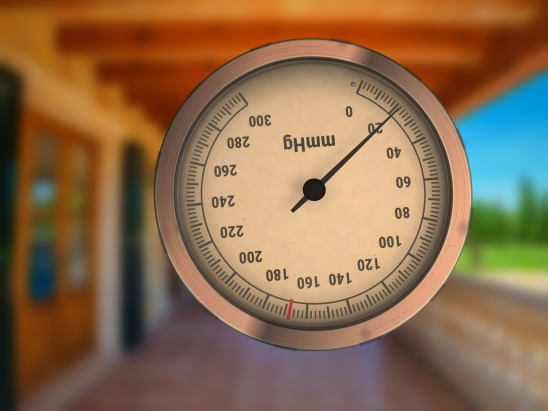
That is mmHg 22
